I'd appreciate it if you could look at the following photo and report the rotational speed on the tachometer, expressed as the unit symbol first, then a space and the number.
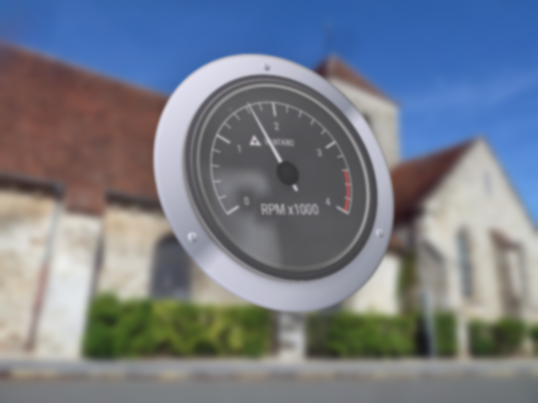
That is rpm 1600
